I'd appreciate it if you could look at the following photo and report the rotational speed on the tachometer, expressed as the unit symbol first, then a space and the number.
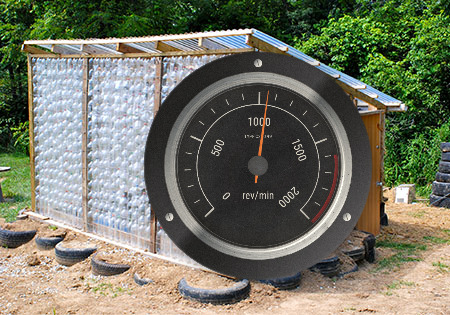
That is rpm 1050
